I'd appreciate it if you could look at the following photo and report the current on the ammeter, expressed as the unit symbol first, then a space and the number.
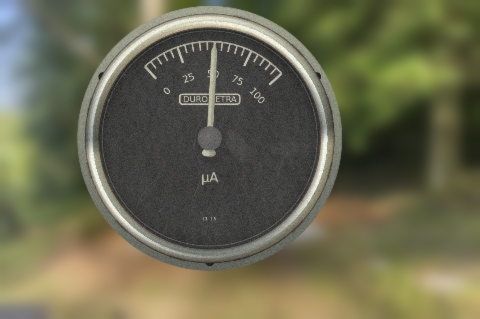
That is µA 50
